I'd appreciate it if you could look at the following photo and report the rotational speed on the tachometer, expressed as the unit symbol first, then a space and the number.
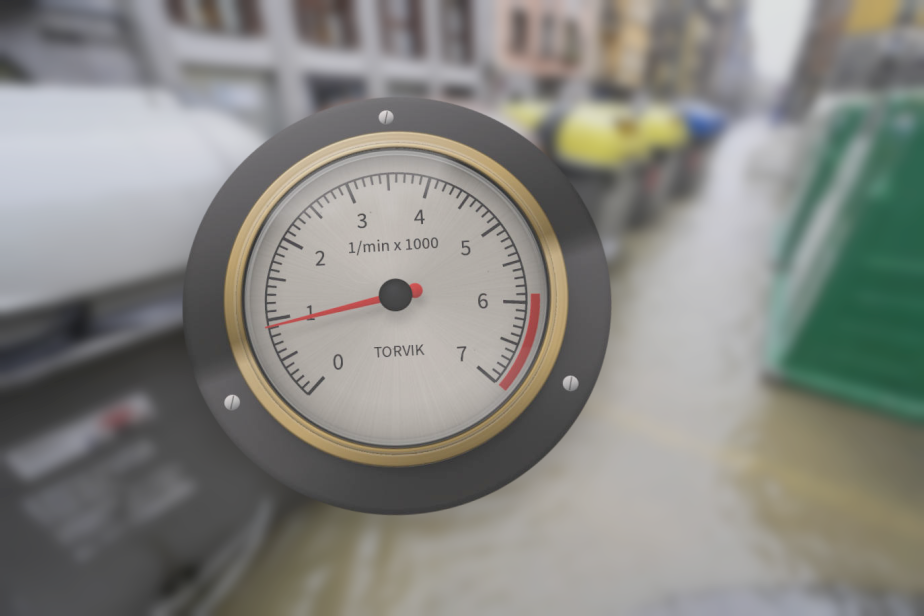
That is rpm 900
